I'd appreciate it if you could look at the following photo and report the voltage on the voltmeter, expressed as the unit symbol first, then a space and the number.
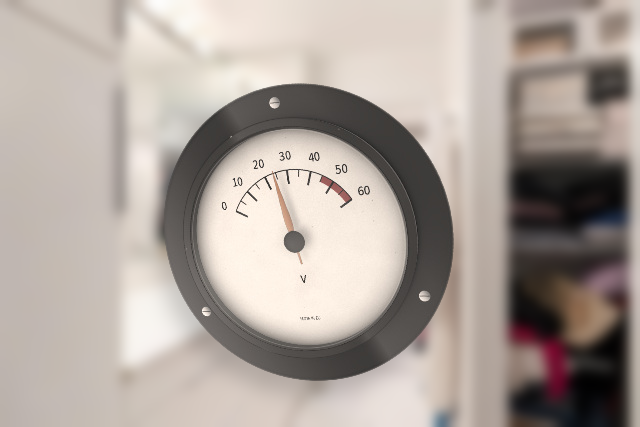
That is V 25
